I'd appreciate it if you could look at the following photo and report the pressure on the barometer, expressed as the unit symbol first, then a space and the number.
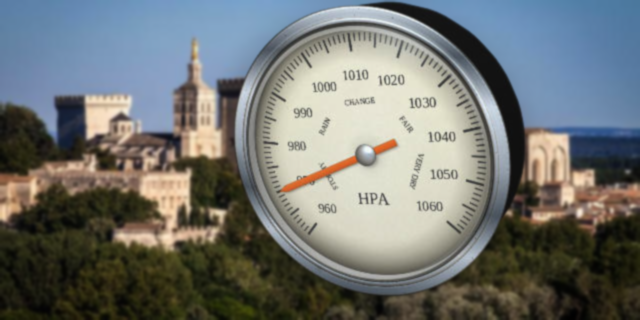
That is hPa 970
